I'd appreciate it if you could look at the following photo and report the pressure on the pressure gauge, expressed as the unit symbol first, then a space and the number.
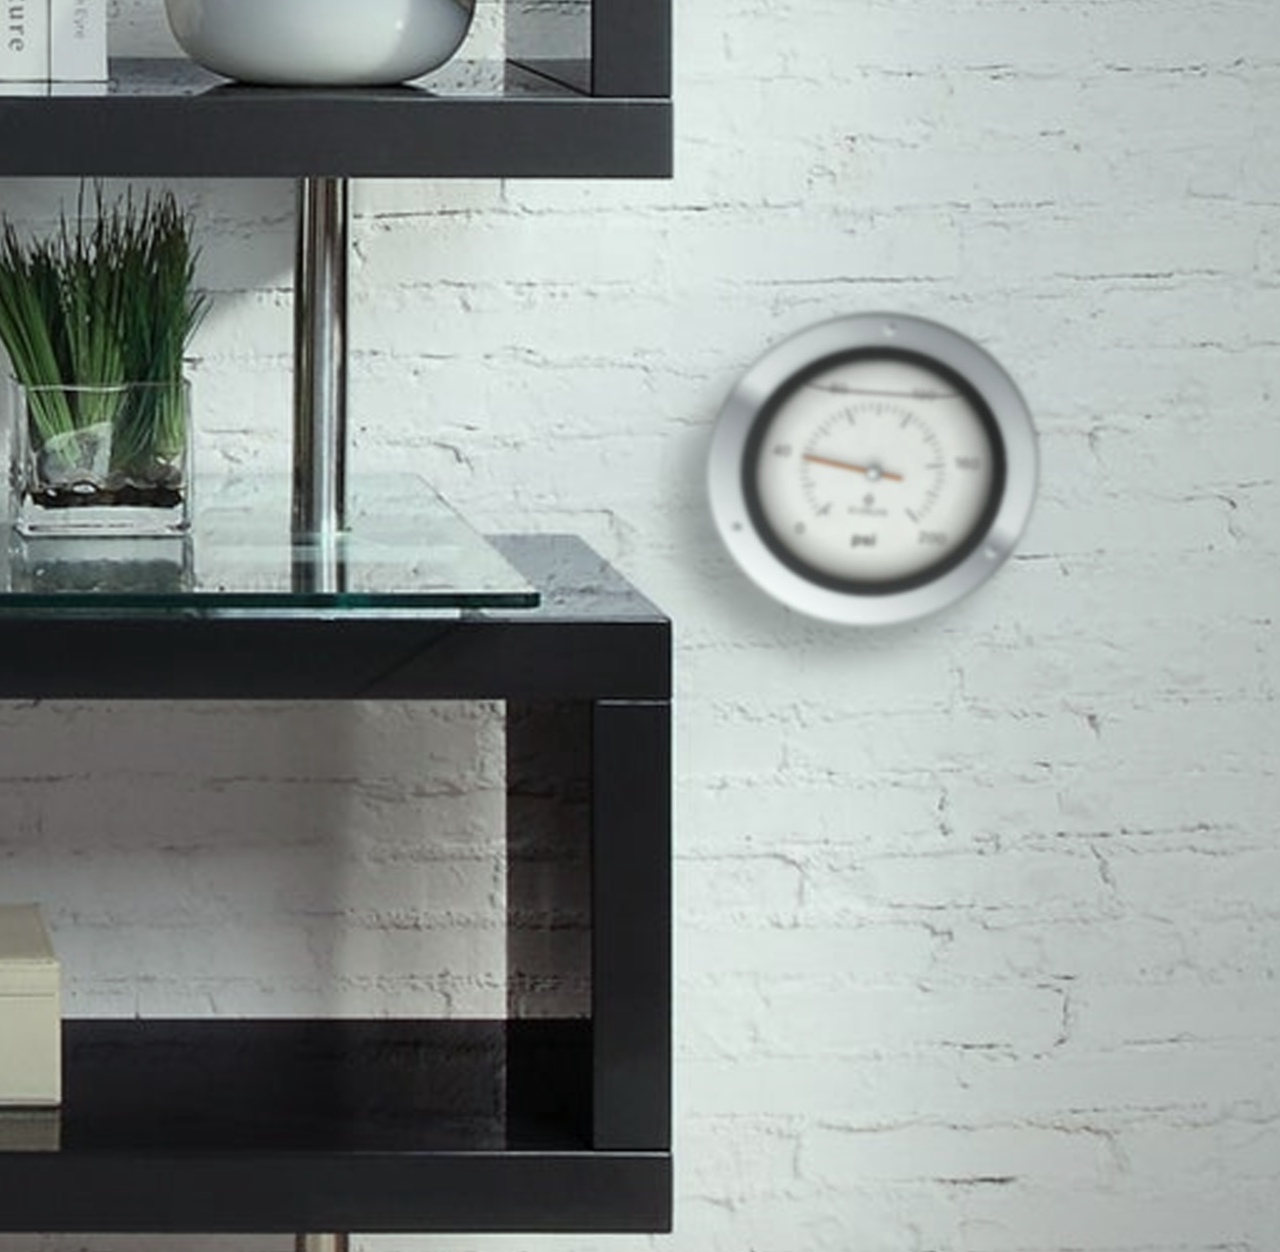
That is psi 40
